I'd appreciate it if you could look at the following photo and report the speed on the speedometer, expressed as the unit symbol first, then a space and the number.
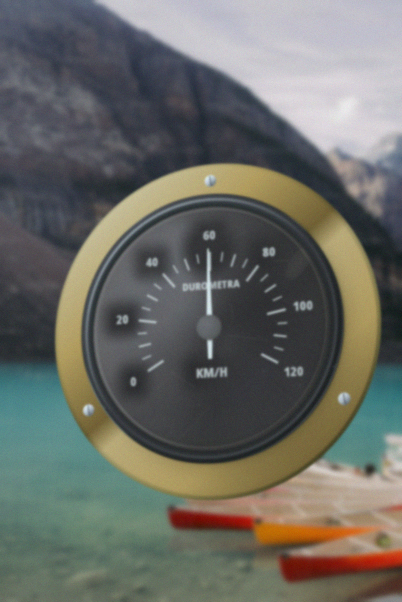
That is km/h 60
